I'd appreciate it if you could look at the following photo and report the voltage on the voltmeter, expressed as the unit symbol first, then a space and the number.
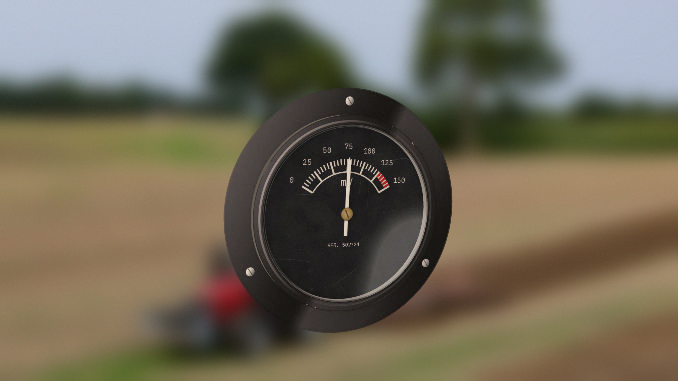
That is mV 75
